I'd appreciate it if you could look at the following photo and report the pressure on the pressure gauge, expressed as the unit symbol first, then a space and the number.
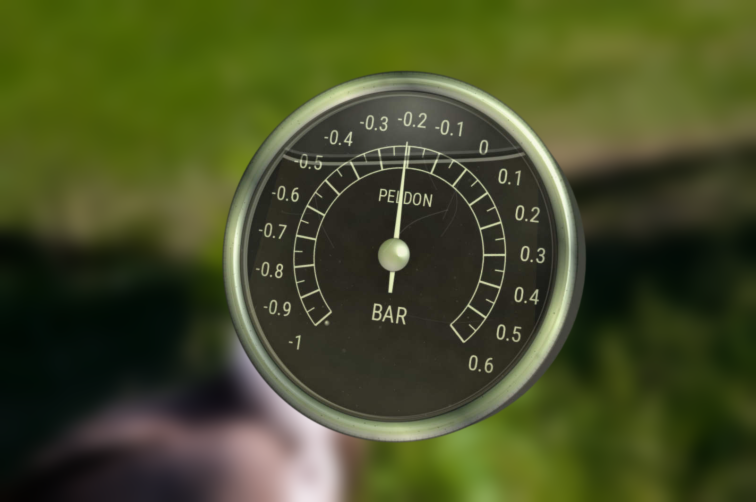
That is bar -0.2
